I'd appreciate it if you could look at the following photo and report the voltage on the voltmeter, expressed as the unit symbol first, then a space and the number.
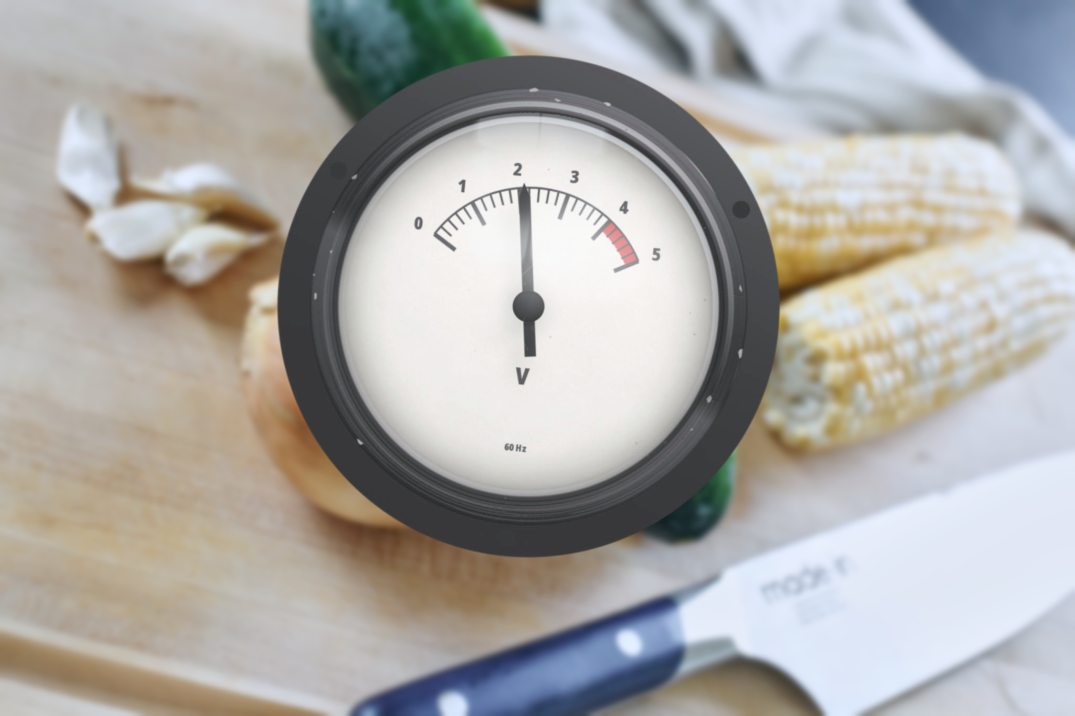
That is V 2.1
